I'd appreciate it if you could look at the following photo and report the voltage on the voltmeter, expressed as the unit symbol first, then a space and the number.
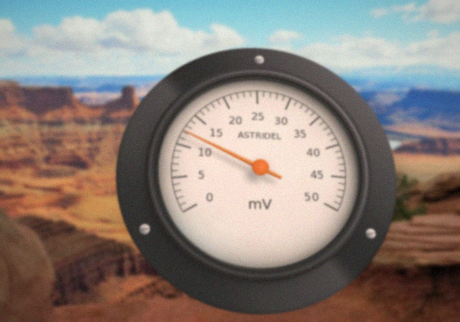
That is mV 12
